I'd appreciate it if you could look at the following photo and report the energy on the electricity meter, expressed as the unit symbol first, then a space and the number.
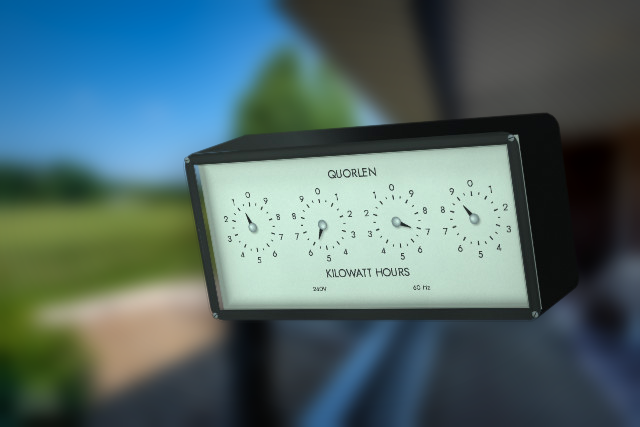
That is kWh 569
